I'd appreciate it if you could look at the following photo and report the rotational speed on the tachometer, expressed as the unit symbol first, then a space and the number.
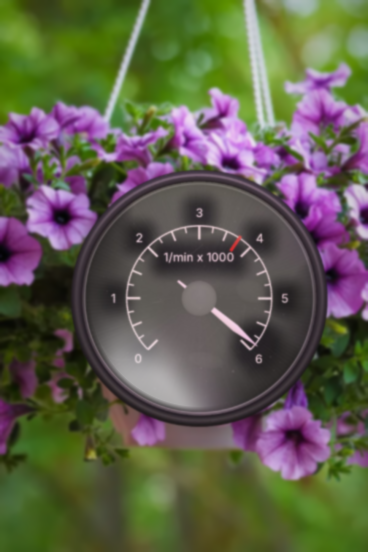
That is rpm 5875
